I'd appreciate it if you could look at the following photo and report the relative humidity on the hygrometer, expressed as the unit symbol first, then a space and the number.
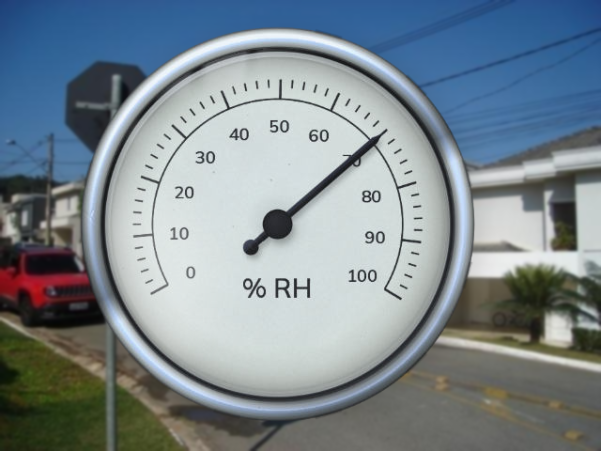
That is % 70
